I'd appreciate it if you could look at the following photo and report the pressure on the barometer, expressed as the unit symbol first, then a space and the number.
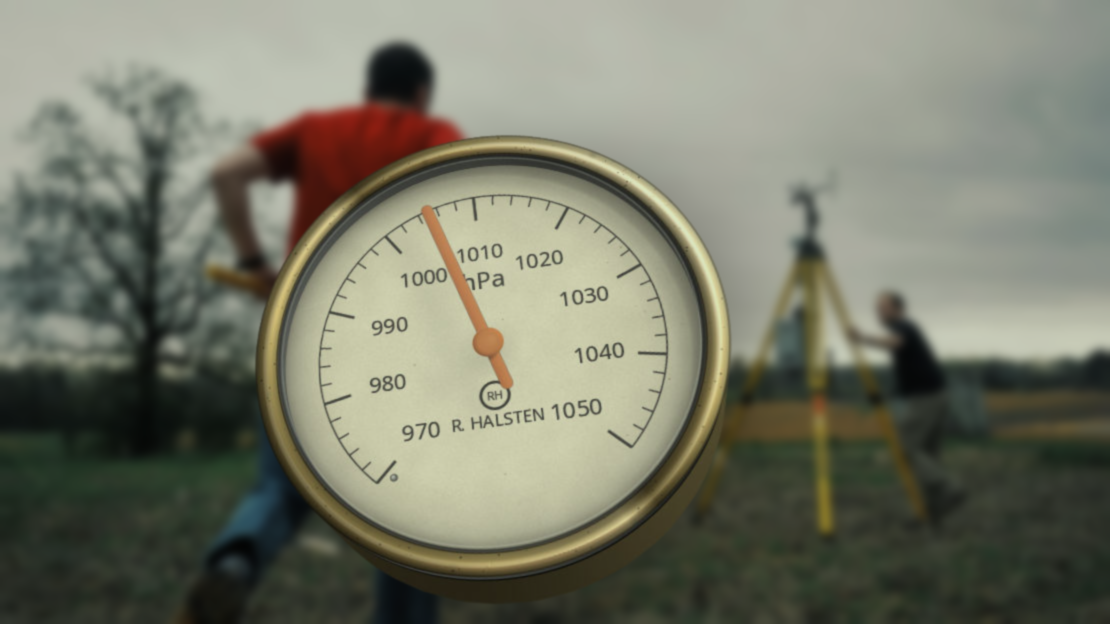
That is hPa 1005
